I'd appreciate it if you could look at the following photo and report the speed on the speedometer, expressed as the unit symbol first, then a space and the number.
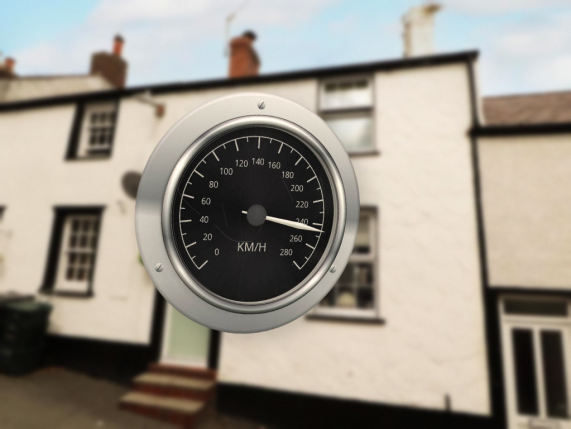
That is km/h 245
